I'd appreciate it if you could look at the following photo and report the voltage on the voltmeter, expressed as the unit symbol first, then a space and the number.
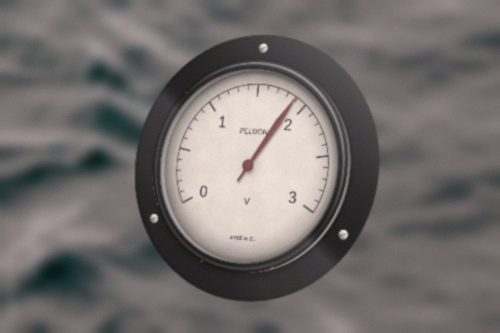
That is V 1.9
